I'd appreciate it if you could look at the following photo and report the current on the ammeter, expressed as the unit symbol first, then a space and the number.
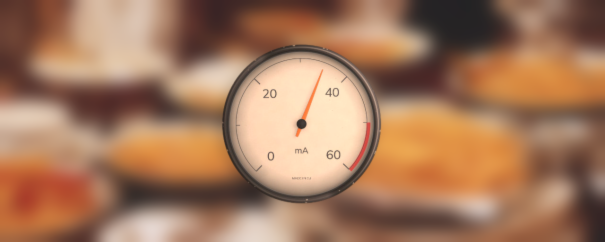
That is mA 35
